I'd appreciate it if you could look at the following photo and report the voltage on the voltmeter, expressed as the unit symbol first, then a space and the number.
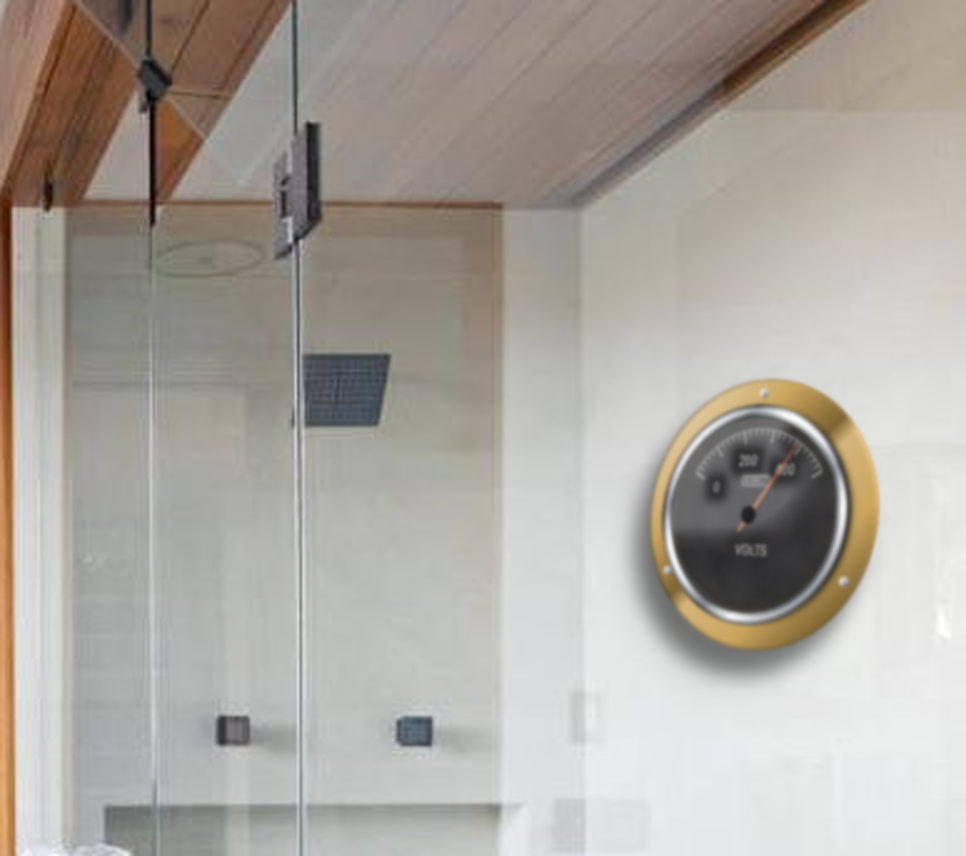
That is V 400
